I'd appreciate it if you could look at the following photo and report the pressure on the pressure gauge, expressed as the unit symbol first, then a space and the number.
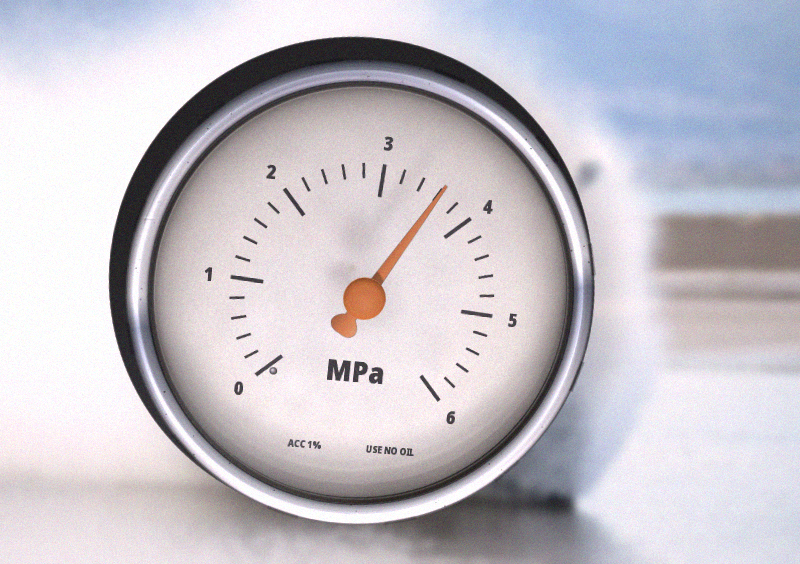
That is MPa 3.6
